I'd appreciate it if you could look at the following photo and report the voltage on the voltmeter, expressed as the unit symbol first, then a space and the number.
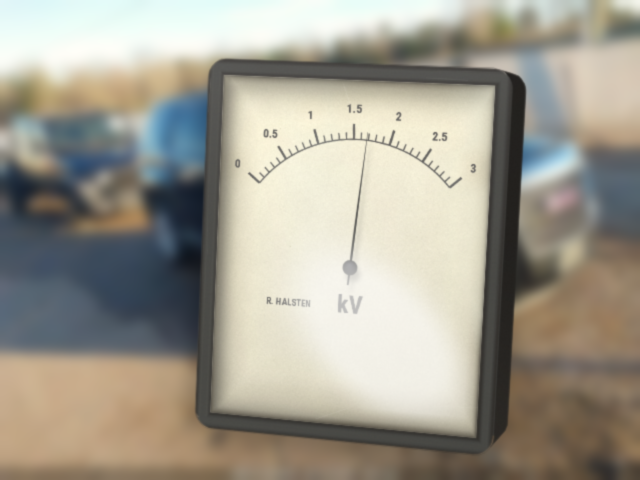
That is kV 1.7
